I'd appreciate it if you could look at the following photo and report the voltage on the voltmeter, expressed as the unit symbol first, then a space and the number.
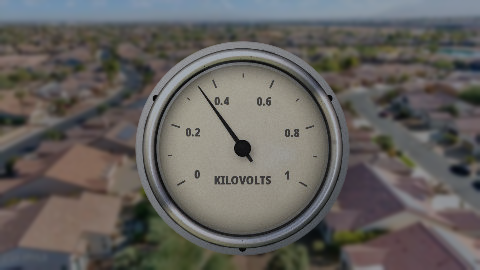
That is kV 0.35
